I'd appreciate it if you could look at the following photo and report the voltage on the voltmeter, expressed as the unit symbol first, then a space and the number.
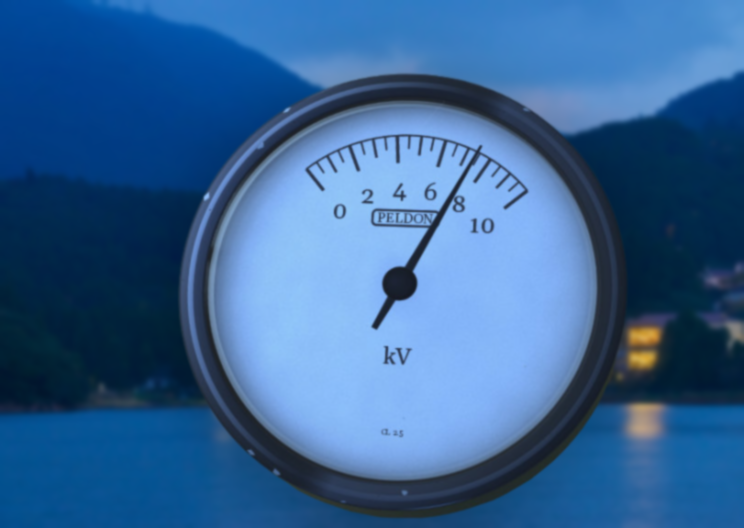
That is kV 7.5
